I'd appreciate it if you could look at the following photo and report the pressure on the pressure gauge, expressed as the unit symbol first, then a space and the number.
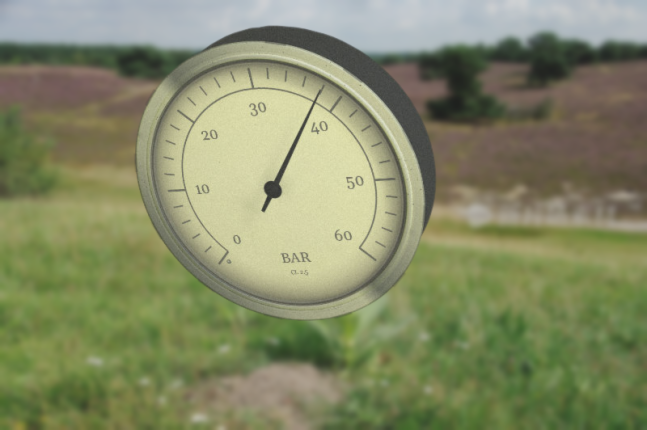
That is bar 38
